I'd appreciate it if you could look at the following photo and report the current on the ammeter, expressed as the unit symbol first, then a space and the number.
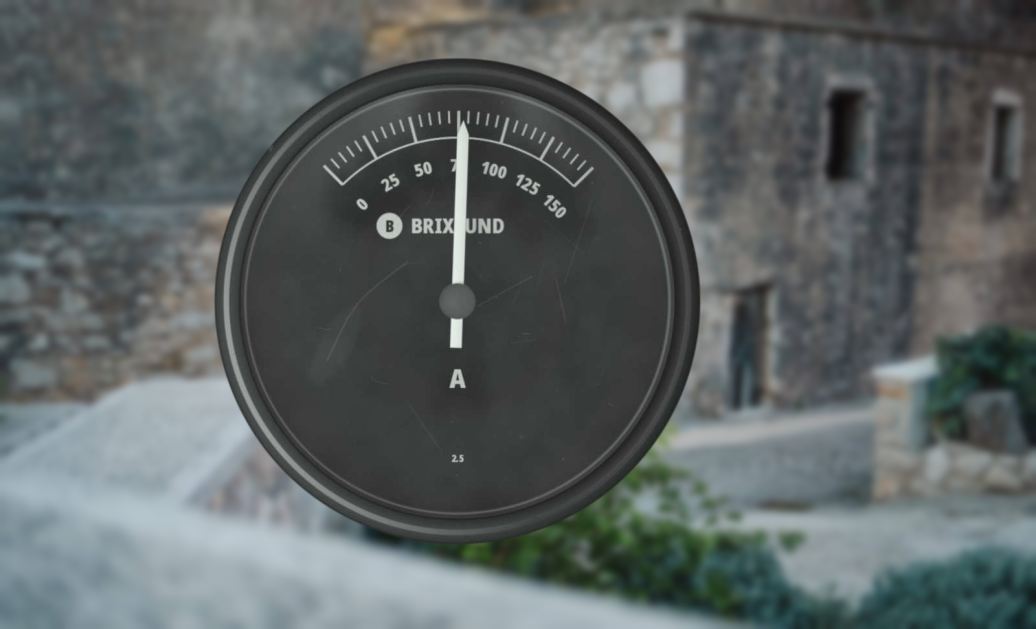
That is A 77.5
